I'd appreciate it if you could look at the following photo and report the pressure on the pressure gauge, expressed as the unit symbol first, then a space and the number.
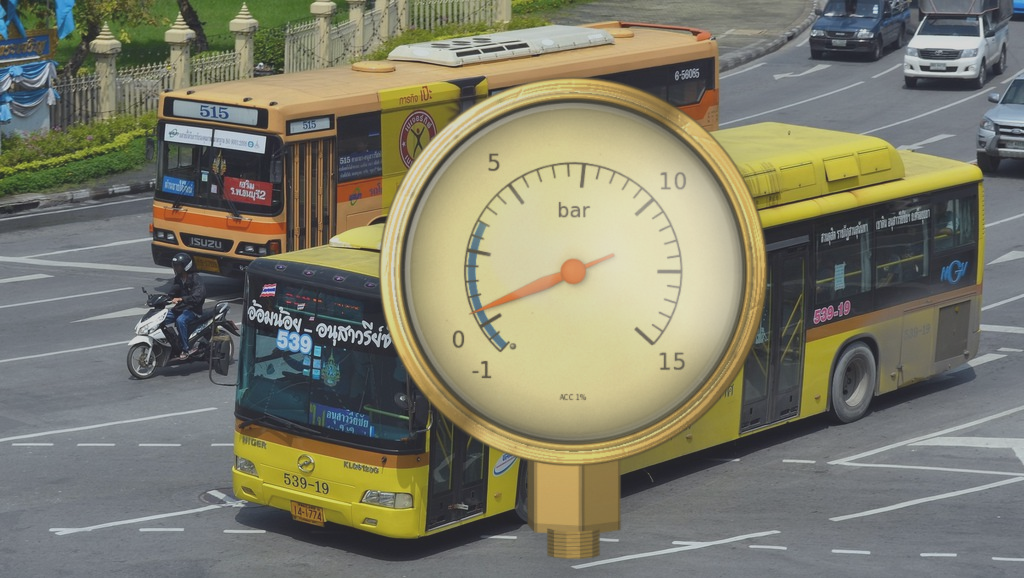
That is bar 0.5
